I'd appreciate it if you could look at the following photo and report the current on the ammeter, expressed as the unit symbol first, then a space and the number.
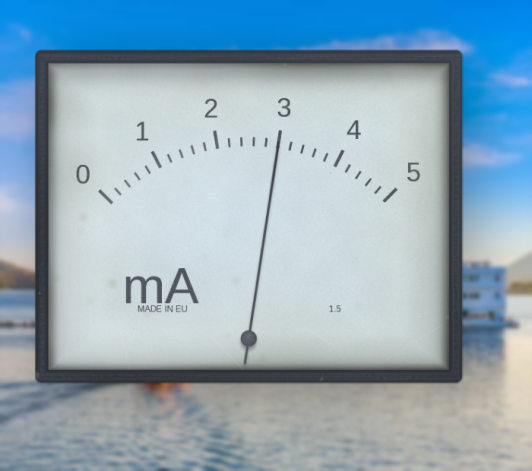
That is mA 3
